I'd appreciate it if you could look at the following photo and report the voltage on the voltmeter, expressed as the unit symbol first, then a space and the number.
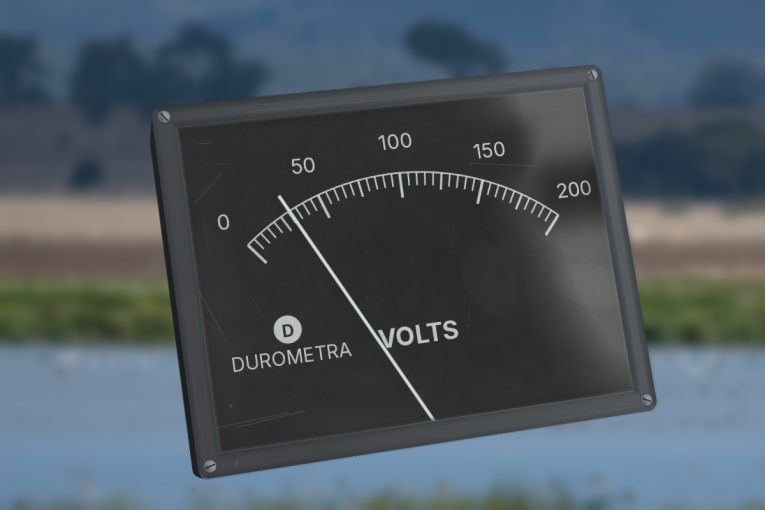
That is V 30
